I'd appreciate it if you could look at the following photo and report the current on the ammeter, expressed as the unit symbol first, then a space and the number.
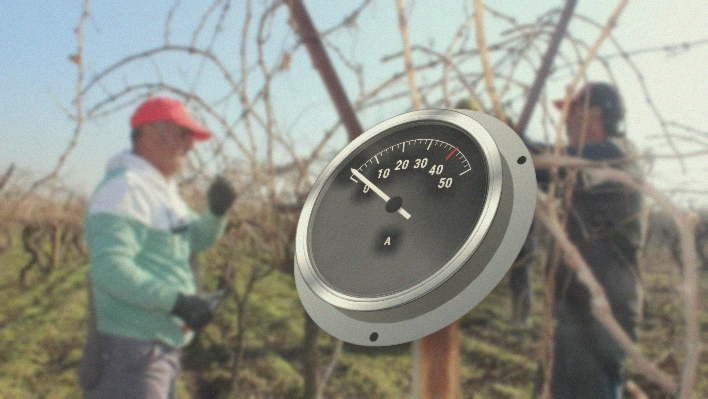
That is A 2
